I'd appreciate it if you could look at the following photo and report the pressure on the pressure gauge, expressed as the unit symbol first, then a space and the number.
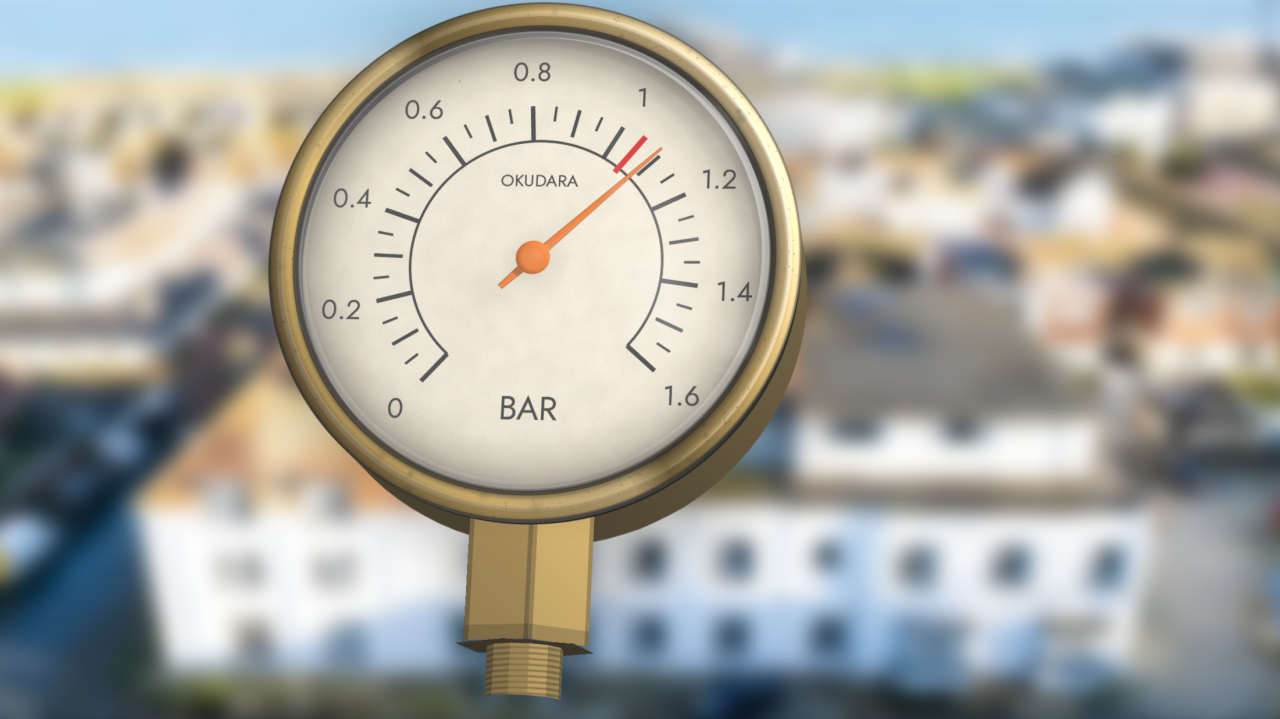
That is bar 1.1
